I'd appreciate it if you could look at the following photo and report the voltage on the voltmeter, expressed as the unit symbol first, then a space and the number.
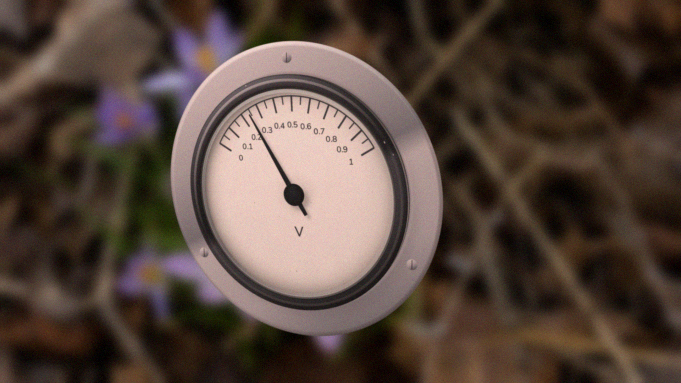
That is V 0.25
